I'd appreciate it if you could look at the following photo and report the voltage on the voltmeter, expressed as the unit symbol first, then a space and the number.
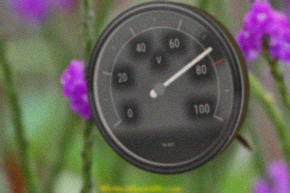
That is V 75
